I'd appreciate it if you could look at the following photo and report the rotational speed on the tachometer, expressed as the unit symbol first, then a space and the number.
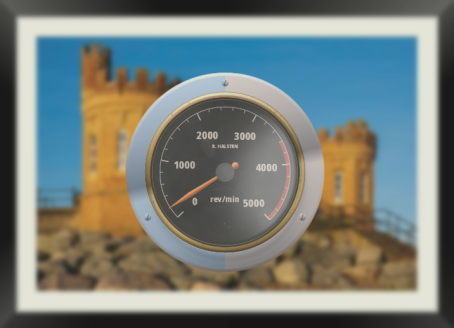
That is rpm 200
